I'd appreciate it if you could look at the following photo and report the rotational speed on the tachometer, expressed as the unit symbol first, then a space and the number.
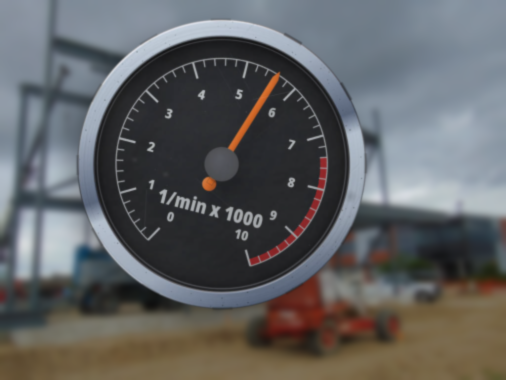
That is rpm 5600
